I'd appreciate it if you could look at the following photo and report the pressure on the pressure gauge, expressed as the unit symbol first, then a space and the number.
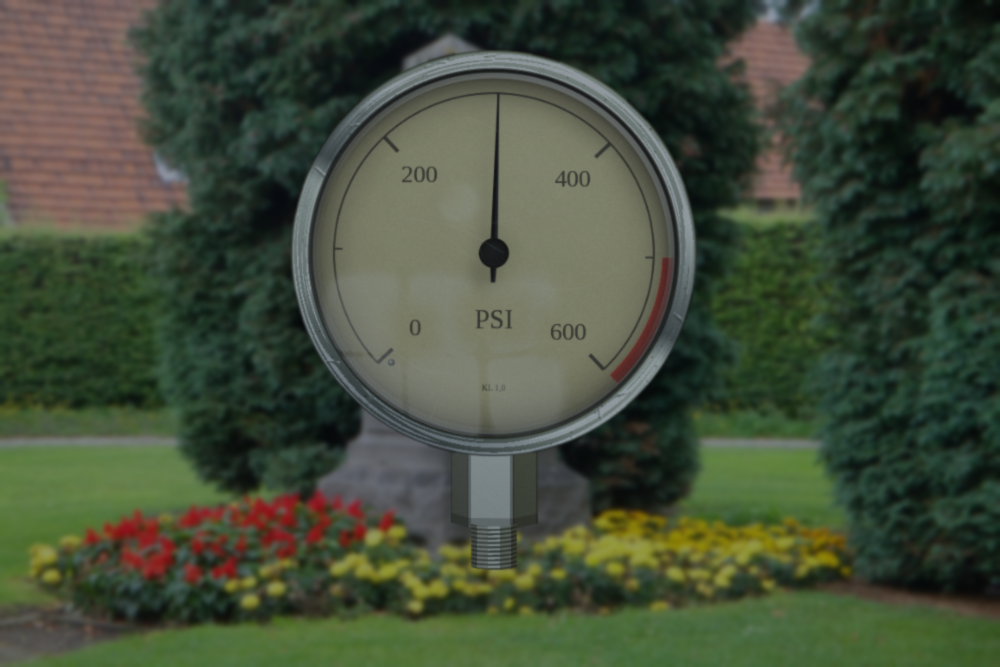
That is psi 300
